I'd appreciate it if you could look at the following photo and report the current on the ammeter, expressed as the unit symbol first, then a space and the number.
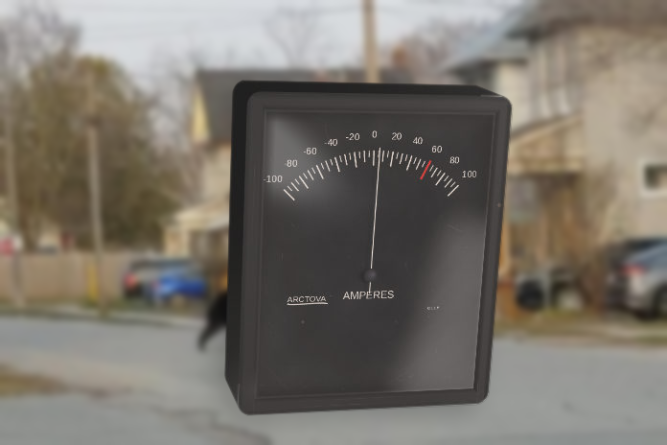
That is A 5
